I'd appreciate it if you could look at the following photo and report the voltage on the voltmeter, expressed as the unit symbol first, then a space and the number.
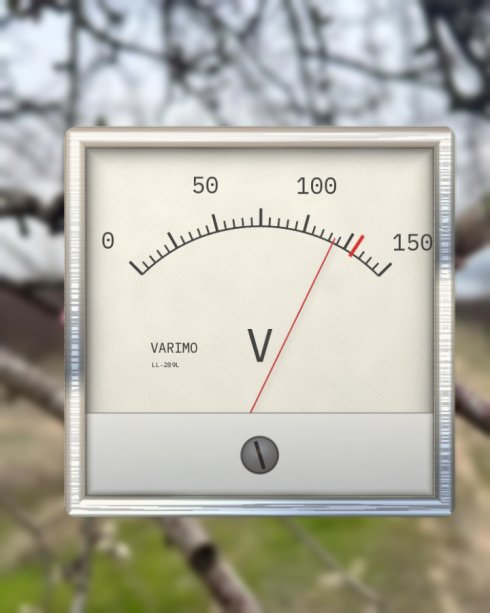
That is V 117.5
